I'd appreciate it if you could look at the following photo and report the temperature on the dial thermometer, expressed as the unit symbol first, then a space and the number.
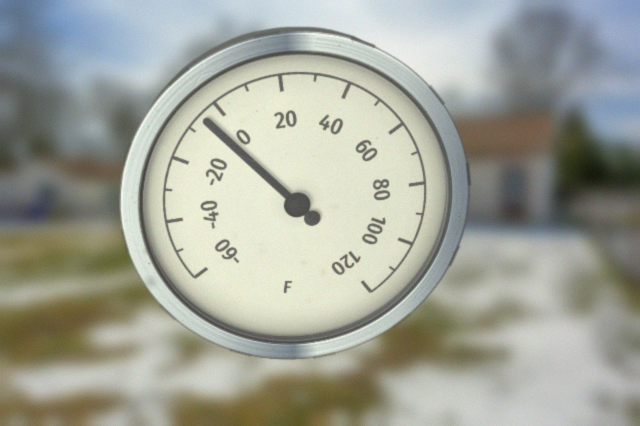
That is °F -5
